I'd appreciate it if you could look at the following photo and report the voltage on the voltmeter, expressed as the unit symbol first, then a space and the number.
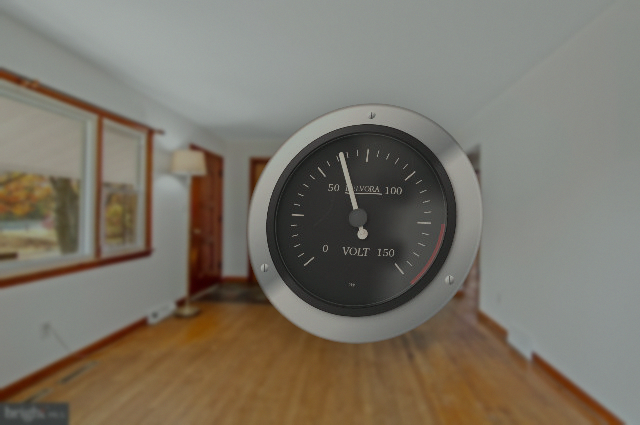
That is V 62.5
